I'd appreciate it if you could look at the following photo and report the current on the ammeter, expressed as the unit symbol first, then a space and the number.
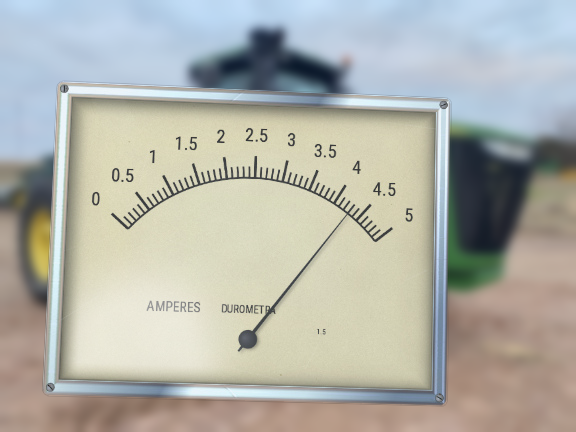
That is A 4.3
